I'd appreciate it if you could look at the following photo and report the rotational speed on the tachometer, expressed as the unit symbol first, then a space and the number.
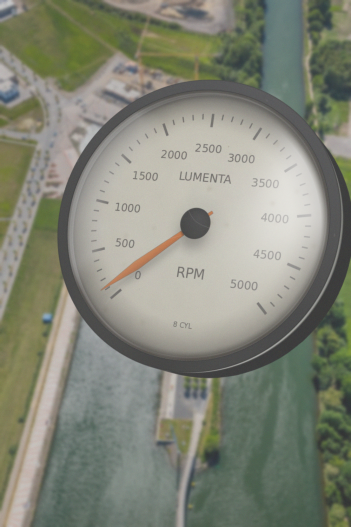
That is rpm 100
